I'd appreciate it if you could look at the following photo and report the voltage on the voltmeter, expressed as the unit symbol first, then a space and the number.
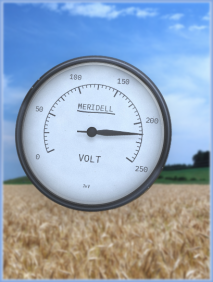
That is V 215
